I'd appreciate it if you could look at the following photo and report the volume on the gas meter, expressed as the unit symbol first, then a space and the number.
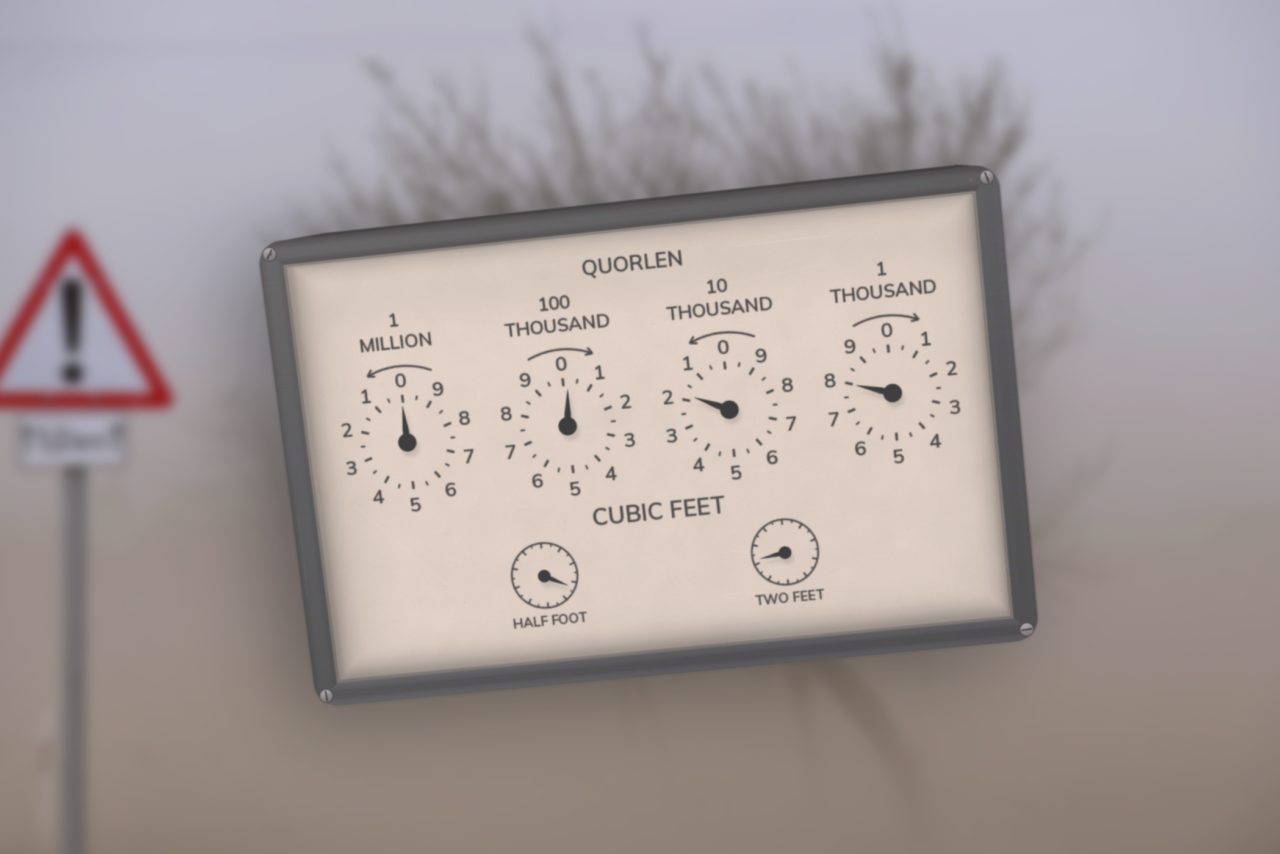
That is ft³ 1800
